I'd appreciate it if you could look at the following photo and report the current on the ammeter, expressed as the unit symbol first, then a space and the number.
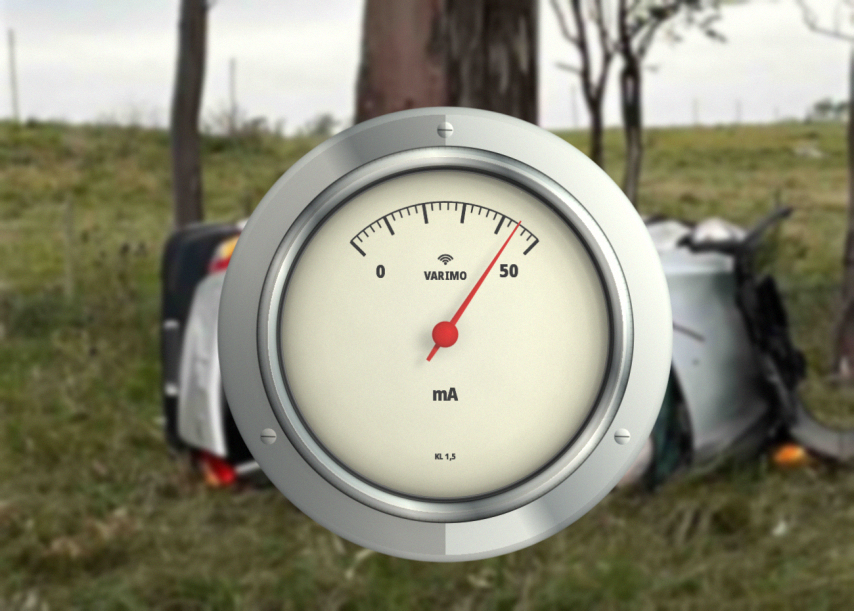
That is mA 44
